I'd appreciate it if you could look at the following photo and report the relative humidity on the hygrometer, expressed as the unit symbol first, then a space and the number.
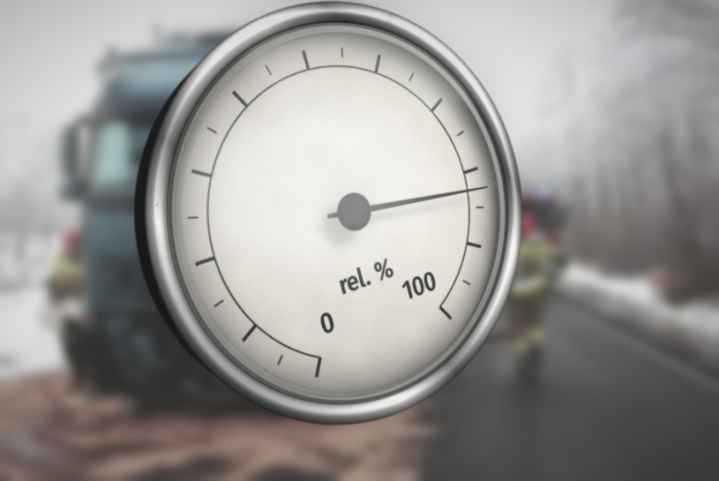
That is % 82.5
